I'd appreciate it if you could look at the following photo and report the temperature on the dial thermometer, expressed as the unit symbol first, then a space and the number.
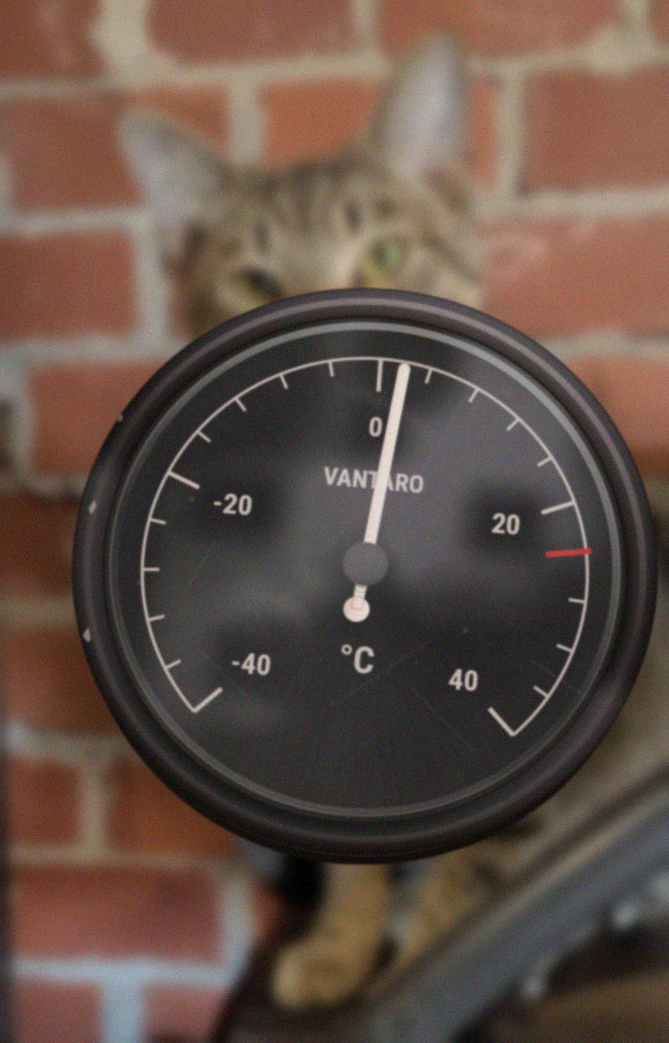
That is °C 2
